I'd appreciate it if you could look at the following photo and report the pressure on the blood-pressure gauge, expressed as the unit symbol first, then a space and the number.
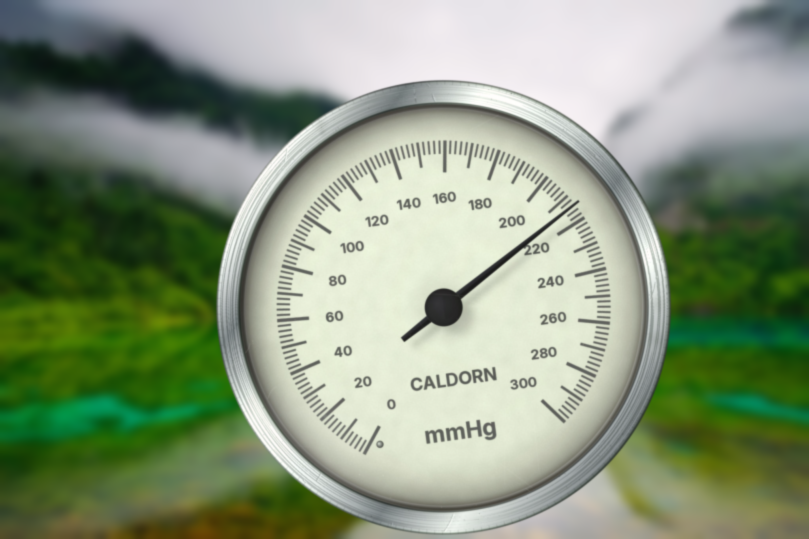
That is mmHg 214
